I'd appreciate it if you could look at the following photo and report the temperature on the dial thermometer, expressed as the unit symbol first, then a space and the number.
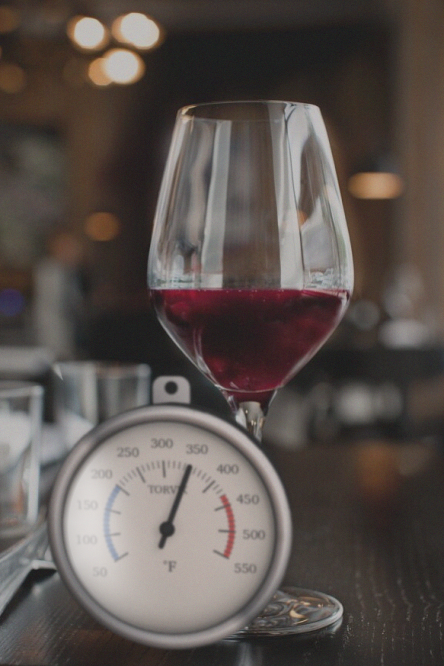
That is °F 350
